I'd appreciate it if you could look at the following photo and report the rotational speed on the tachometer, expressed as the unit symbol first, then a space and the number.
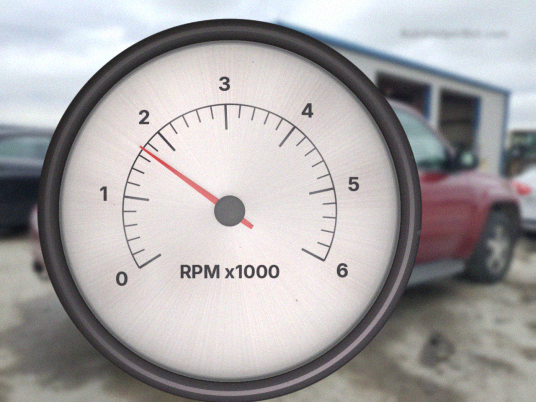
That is rpm 1700
